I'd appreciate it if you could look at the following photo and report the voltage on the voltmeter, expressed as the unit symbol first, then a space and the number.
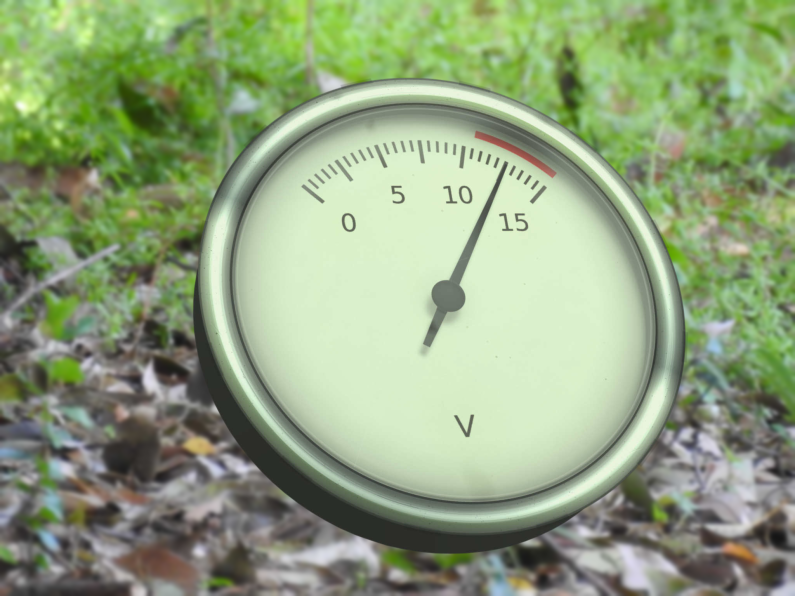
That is V 12.5
